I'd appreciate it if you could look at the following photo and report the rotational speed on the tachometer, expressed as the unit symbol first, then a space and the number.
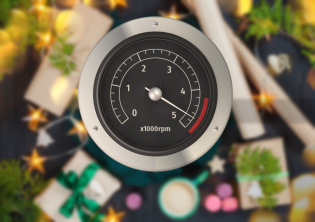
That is rpm 4700
